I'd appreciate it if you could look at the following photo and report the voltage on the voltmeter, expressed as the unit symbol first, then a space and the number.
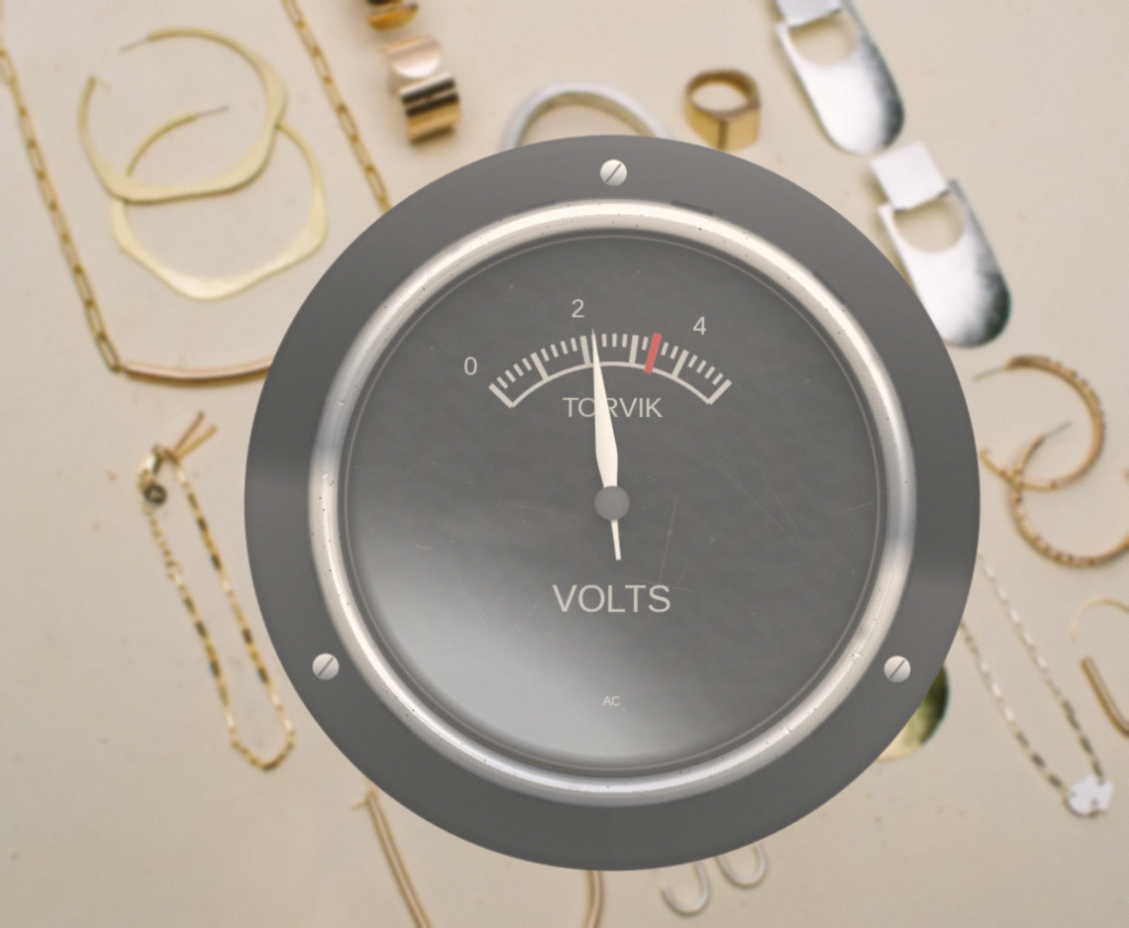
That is V 2.2
